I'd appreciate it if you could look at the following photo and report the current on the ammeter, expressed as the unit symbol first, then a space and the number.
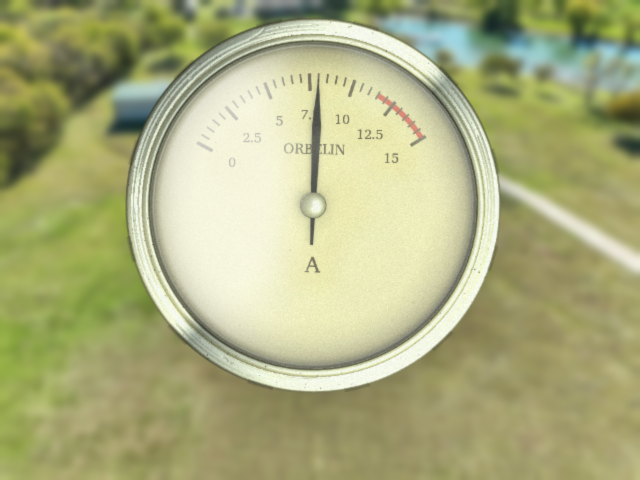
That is A 8
